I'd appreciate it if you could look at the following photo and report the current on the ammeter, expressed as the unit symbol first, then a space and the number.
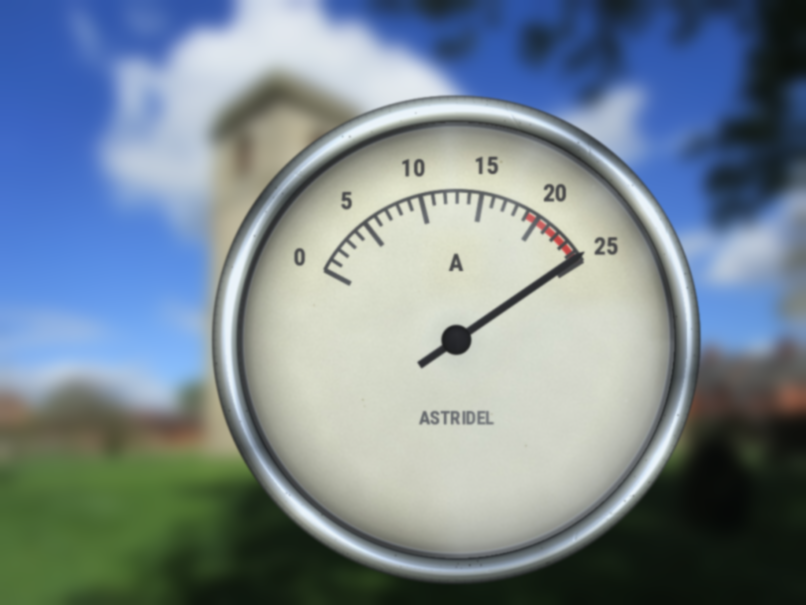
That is A 24.5
